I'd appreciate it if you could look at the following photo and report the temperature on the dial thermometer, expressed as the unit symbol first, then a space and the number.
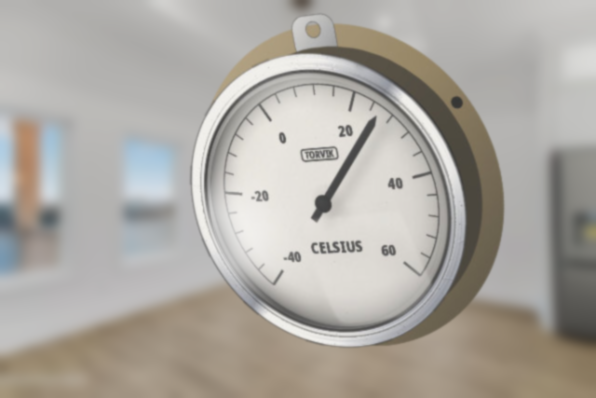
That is °C 26
